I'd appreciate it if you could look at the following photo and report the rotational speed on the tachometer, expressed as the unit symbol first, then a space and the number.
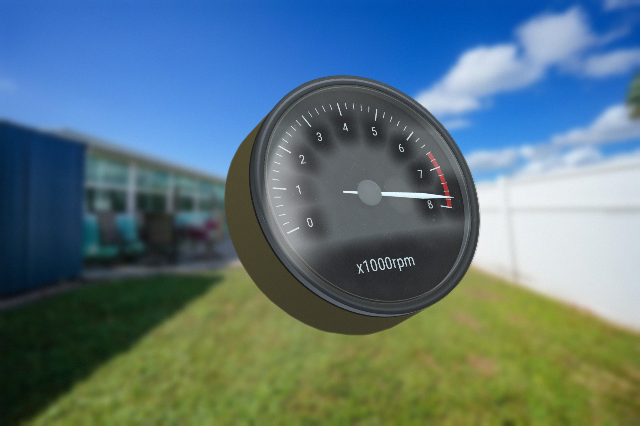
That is rpm 7800
